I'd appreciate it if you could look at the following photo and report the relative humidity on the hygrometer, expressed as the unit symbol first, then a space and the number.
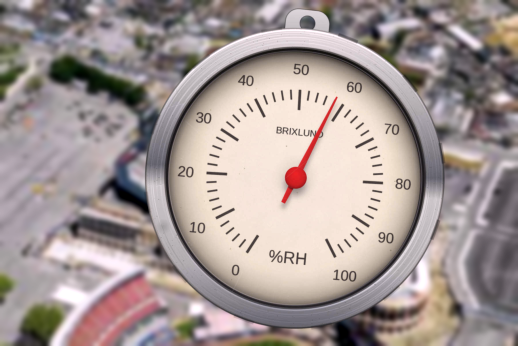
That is % 58
